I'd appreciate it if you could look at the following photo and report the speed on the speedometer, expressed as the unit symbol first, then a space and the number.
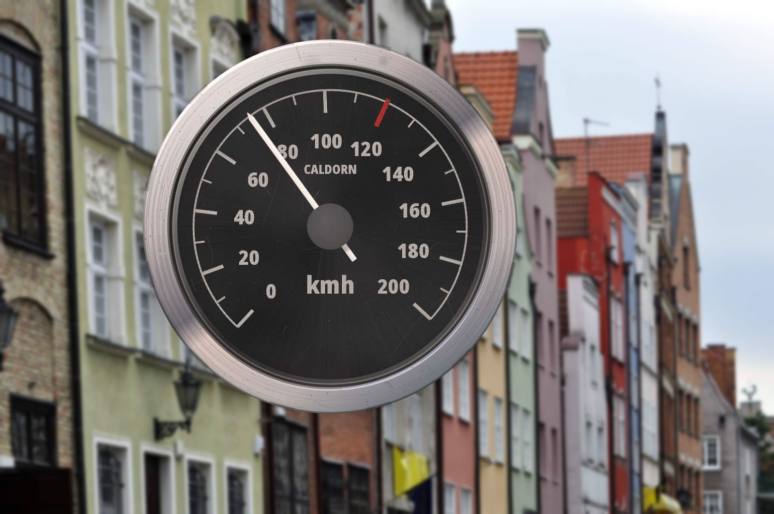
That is km/h 75
